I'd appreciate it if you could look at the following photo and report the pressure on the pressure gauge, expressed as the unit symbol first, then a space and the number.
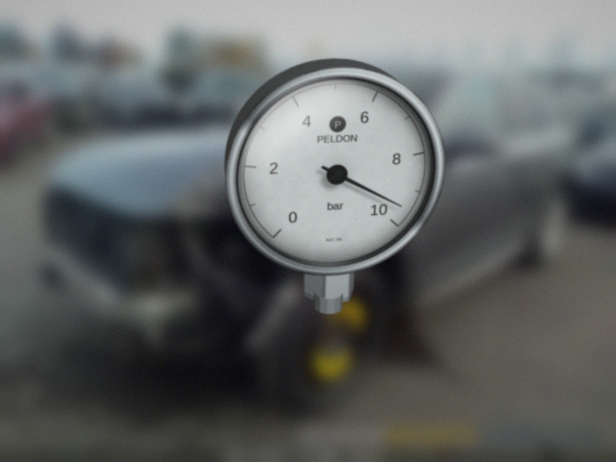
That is bar 9.5
